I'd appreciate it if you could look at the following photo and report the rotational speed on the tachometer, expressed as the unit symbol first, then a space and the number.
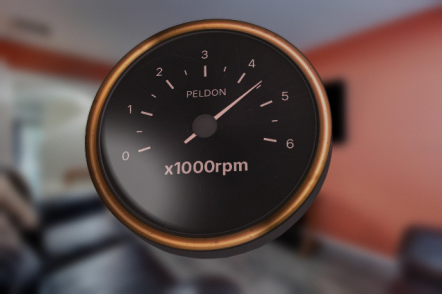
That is rpm 4500
